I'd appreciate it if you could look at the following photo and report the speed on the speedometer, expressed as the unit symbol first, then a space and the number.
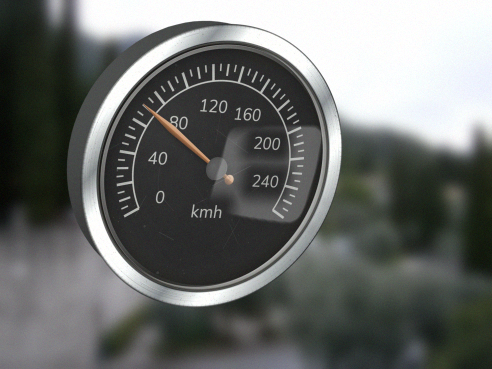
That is km/h 70
